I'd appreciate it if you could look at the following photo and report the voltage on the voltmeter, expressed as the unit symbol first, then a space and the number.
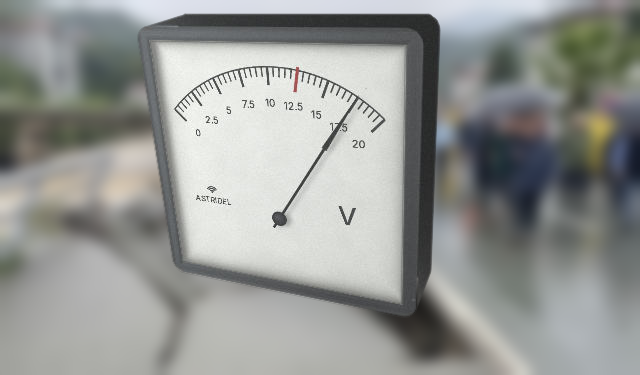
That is V 17.5
